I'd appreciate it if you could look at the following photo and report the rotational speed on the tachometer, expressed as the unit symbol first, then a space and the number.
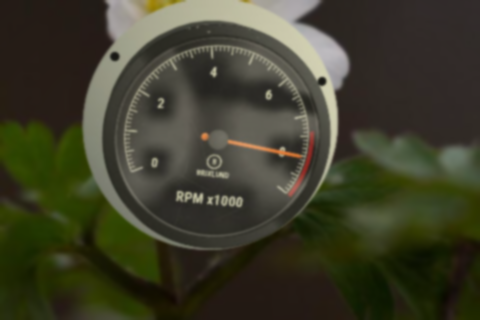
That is rpm 8000
